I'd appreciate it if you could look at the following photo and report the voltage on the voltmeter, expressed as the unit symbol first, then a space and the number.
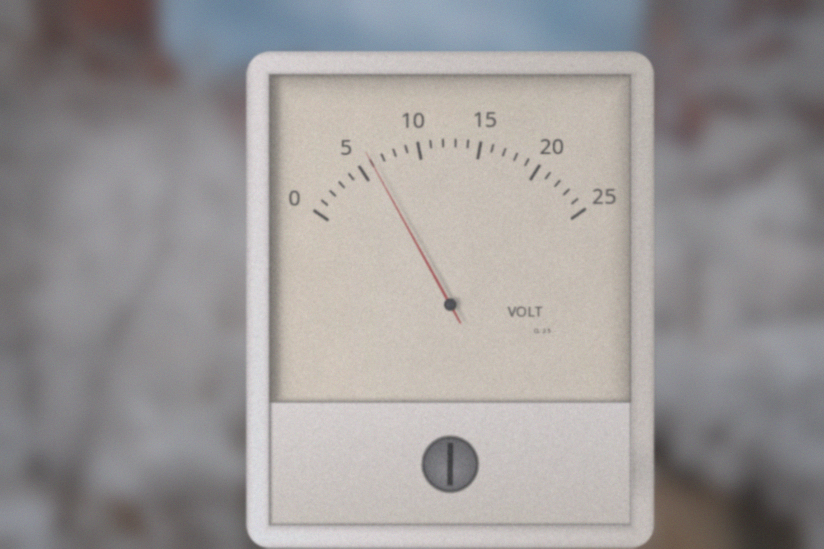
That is V 6
